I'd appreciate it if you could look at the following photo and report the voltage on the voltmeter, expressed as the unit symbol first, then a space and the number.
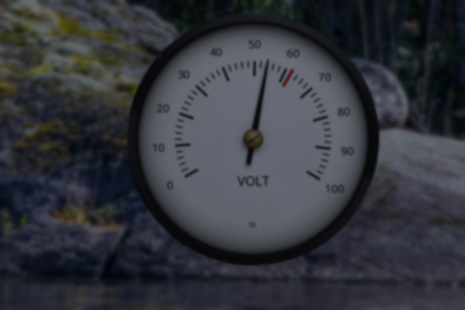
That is V 54
